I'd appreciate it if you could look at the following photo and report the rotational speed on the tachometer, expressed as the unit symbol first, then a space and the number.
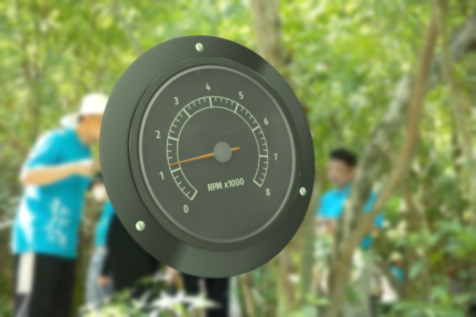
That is rpm 1200
